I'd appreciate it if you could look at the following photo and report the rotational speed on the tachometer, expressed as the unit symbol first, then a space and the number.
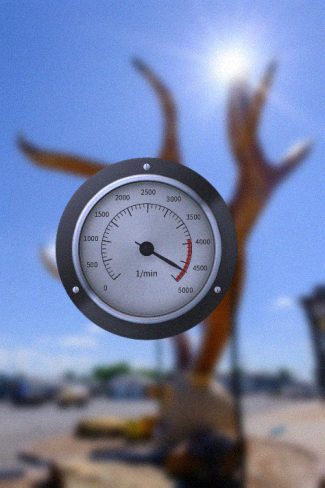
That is rpm 4700
